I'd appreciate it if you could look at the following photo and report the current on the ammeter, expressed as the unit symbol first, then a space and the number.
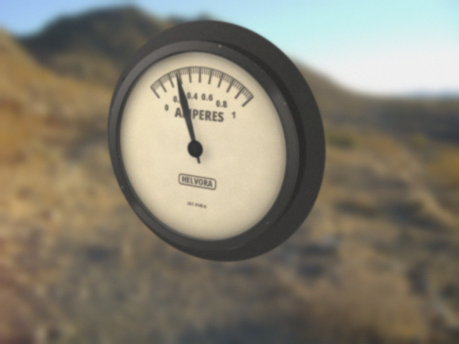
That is A 0.3
